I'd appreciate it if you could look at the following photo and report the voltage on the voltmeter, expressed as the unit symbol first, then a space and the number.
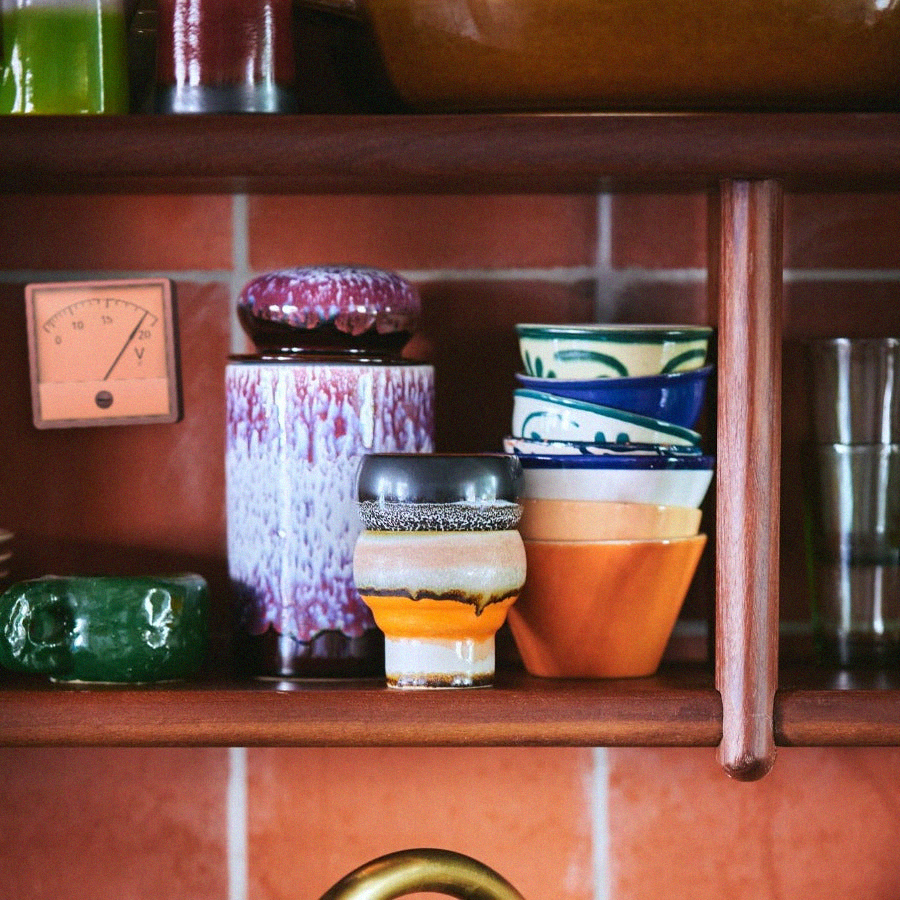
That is V 19
